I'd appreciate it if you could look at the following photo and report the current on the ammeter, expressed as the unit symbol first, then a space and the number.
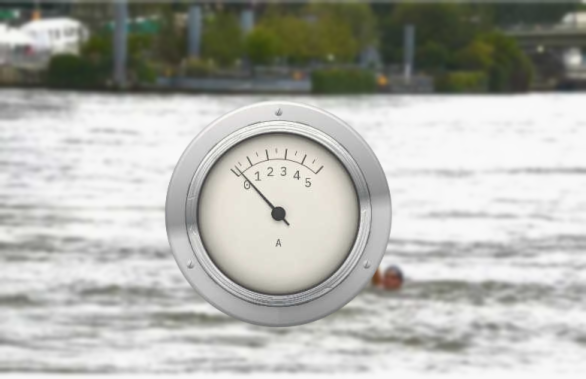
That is A 0.25
